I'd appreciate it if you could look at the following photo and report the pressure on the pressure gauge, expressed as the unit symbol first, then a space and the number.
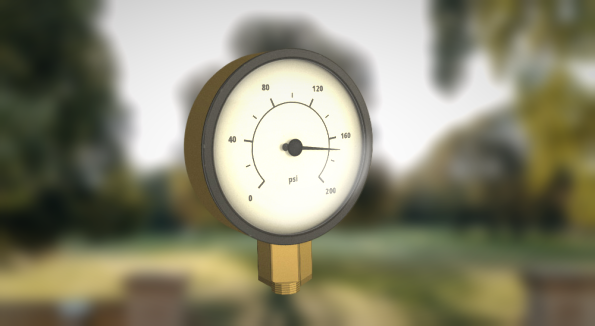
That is psi 170
